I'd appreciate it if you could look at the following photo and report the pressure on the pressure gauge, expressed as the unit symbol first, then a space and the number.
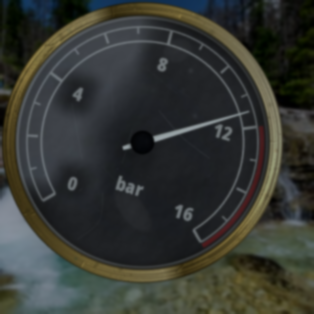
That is bar 11.5
